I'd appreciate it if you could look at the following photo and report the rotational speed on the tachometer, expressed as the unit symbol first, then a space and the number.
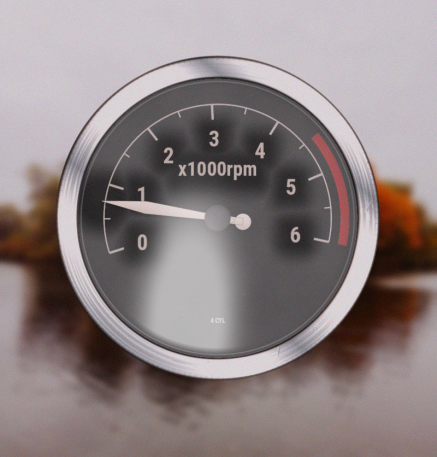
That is rpm 750
